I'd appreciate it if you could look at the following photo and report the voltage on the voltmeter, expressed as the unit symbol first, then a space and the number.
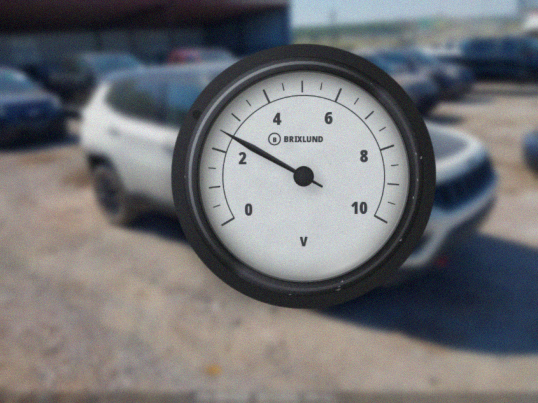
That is V 2.5
